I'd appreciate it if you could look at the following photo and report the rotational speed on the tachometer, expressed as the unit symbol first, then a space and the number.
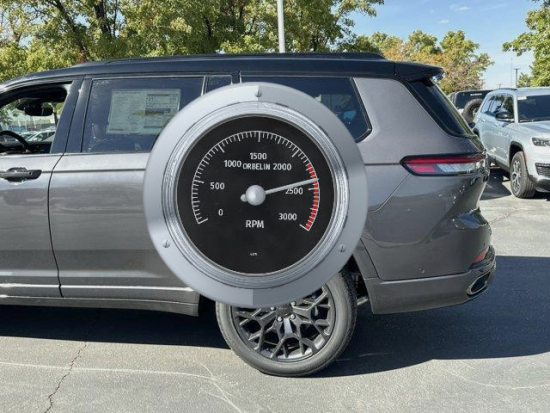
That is rpm 2400
